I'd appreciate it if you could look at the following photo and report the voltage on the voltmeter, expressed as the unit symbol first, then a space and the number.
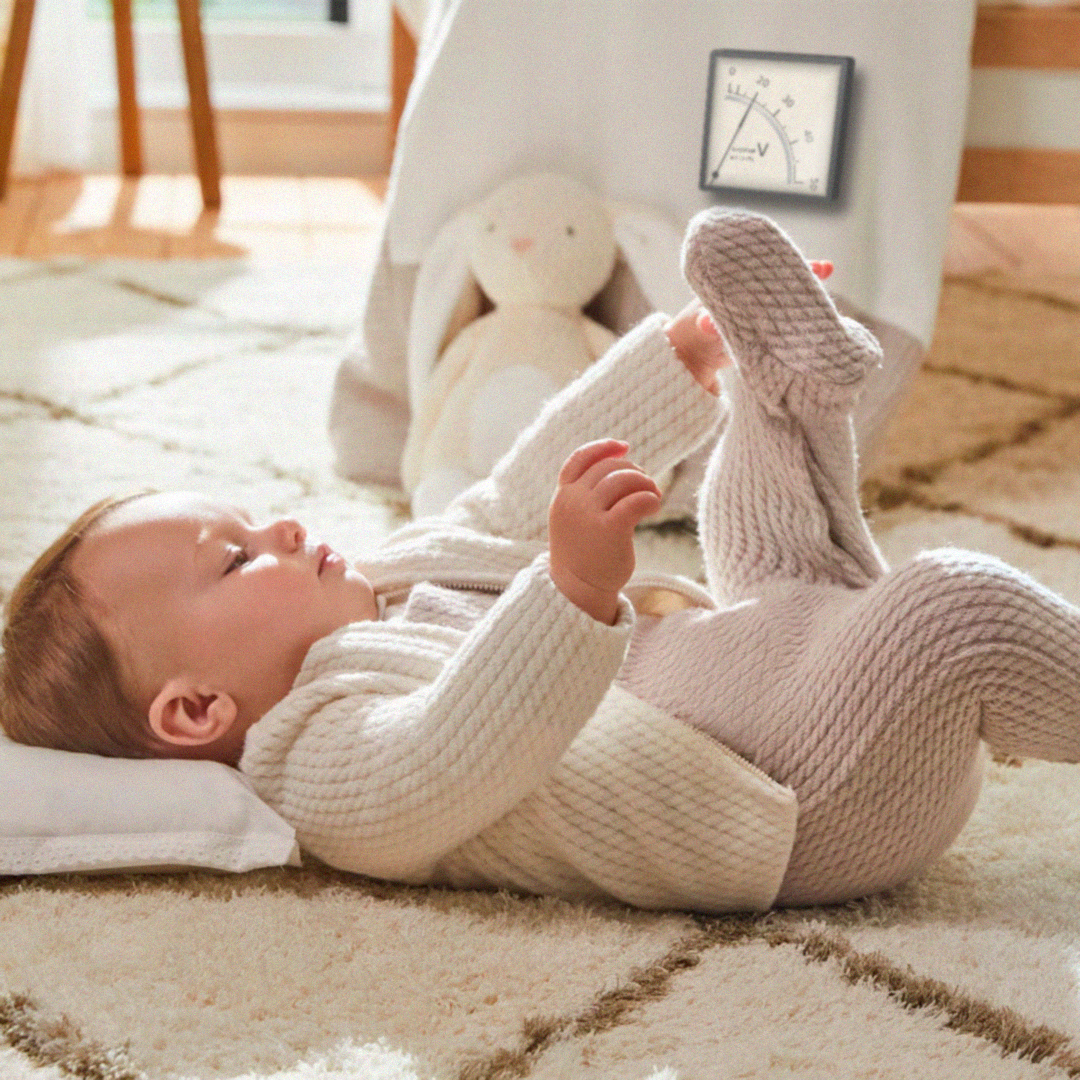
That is V 20
